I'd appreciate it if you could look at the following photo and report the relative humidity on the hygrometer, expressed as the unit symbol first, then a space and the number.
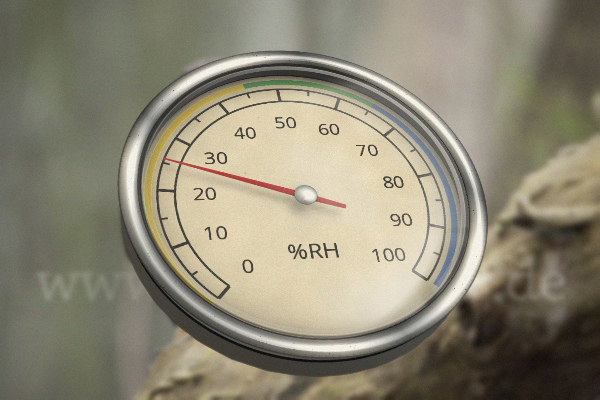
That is % 25
